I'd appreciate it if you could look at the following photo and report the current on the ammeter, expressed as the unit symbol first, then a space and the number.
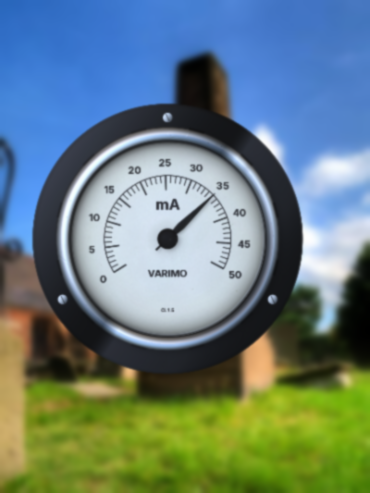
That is mA 35
